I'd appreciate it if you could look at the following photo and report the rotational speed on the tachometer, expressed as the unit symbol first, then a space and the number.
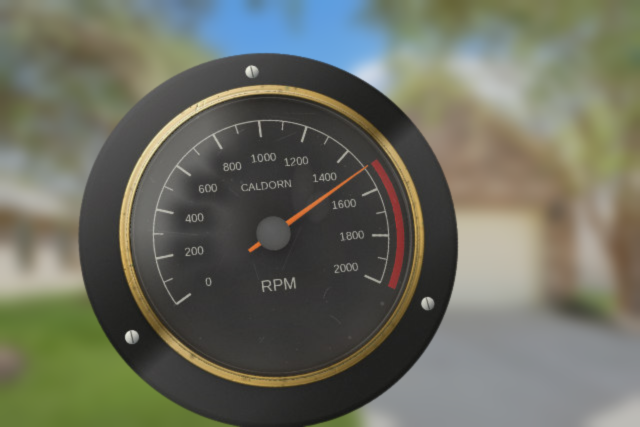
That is rpm 1500
